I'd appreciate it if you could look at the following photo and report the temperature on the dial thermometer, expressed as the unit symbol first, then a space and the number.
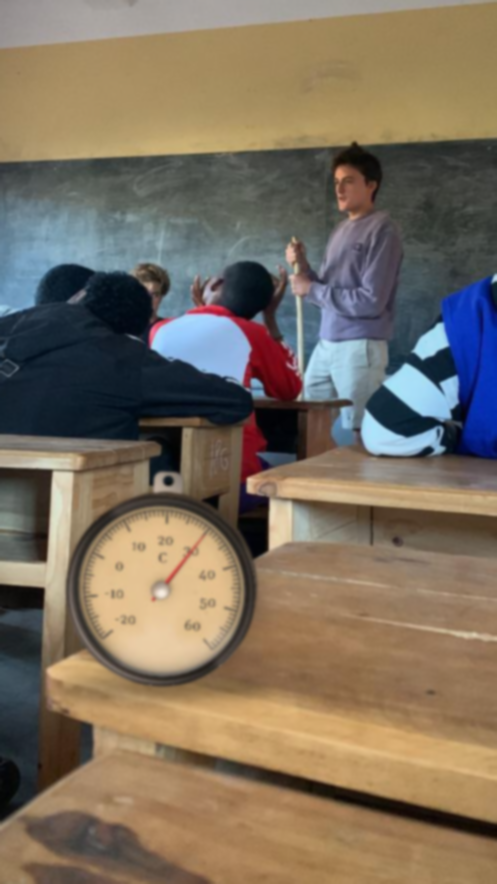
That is °C 30
